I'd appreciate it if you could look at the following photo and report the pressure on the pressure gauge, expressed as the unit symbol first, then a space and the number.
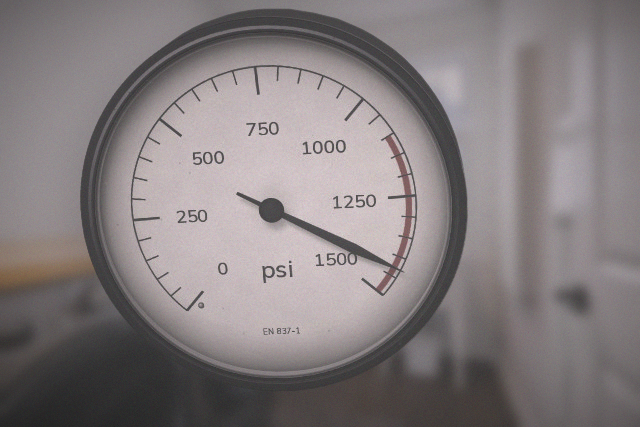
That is psi 1425
